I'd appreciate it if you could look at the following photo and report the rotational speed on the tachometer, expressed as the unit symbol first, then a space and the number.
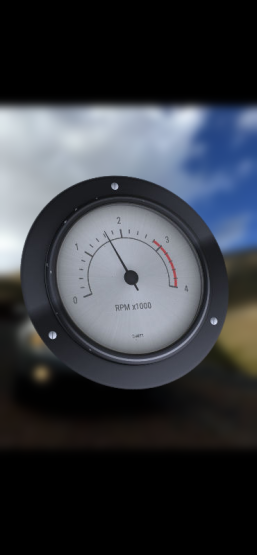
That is rpm 1600
